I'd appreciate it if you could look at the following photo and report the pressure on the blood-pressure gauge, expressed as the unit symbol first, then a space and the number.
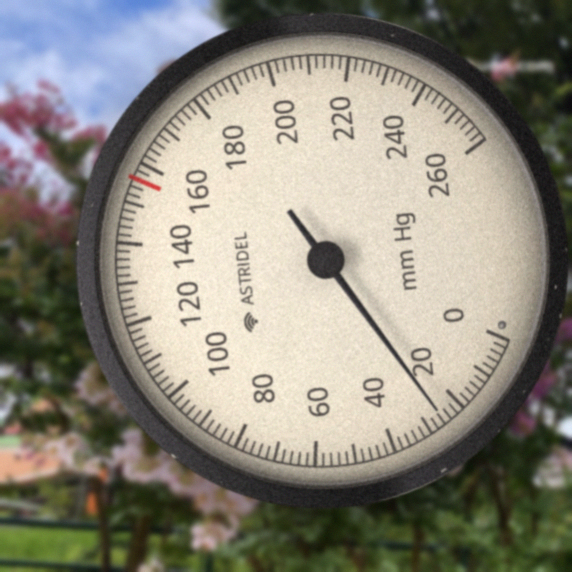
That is mmHg 26
